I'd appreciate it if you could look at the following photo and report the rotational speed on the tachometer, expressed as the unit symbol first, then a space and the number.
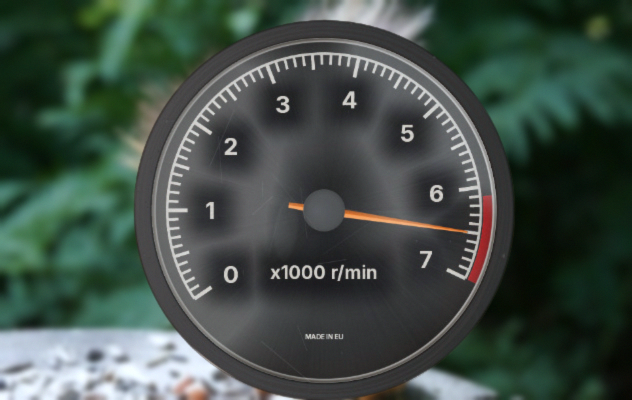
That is rpm 6500
